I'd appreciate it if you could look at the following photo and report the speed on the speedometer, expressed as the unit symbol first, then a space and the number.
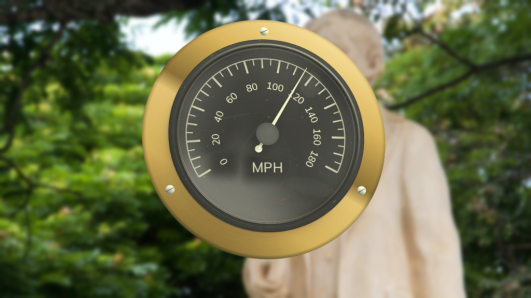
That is mph 115
